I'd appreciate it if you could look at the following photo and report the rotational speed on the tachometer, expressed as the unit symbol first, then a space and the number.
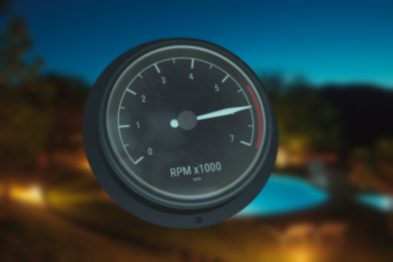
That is rpm 6000
